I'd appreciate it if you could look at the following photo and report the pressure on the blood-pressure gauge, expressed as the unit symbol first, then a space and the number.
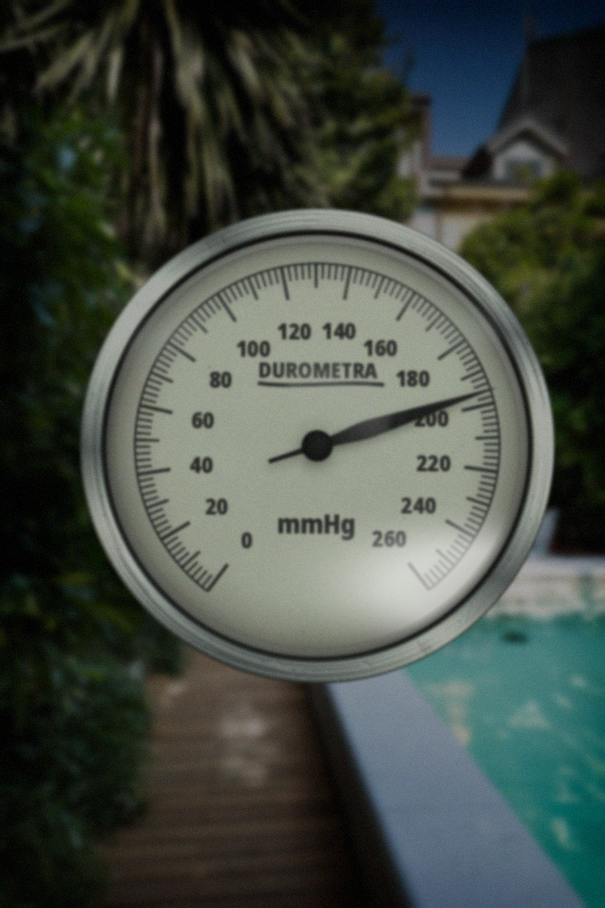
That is mmHg 196
